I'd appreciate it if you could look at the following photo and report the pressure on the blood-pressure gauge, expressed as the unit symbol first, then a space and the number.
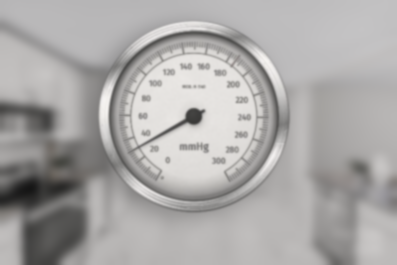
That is mmHg 30
